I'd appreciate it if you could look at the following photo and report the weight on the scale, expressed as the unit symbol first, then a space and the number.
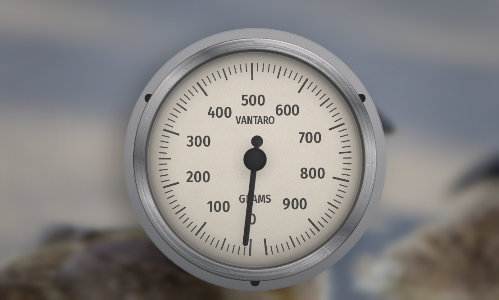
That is g 10
